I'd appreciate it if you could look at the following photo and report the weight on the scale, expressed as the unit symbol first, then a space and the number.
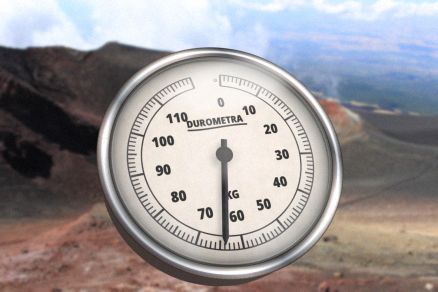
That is kg 64
